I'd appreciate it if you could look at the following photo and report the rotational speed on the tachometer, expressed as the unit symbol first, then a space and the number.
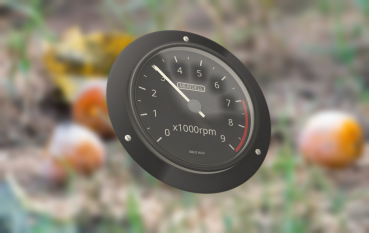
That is rpm 3000
